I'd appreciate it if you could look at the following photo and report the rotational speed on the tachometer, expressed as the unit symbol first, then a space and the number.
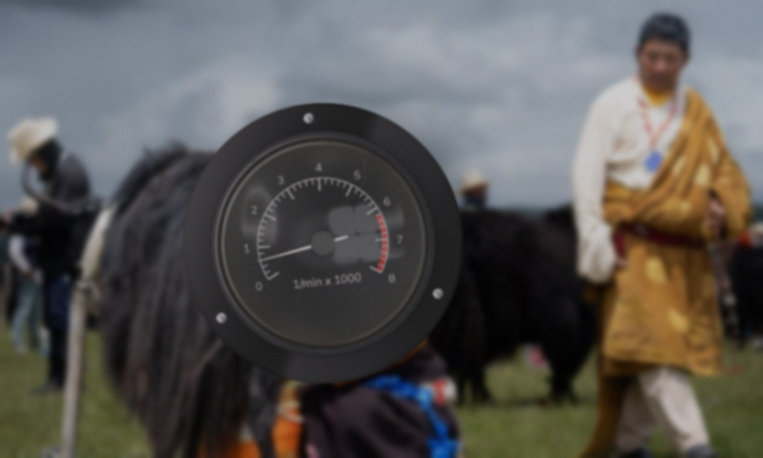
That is rpm 600
